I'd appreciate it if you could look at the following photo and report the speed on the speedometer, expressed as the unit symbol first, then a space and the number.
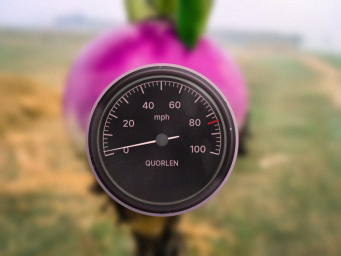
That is mph 2
